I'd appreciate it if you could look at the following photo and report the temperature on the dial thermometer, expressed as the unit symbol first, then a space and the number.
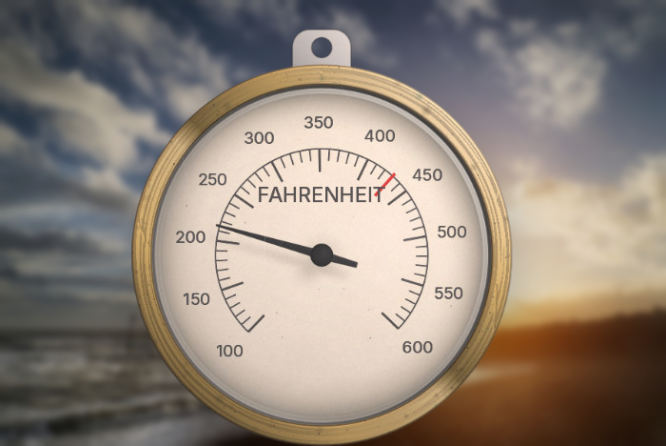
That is °F 215
